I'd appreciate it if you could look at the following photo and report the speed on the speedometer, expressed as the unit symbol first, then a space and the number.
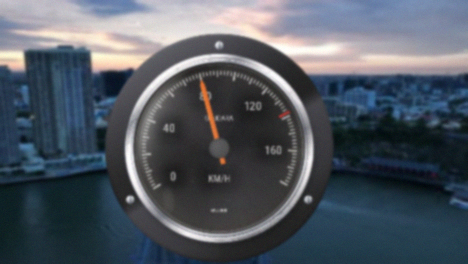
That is km/h 80
